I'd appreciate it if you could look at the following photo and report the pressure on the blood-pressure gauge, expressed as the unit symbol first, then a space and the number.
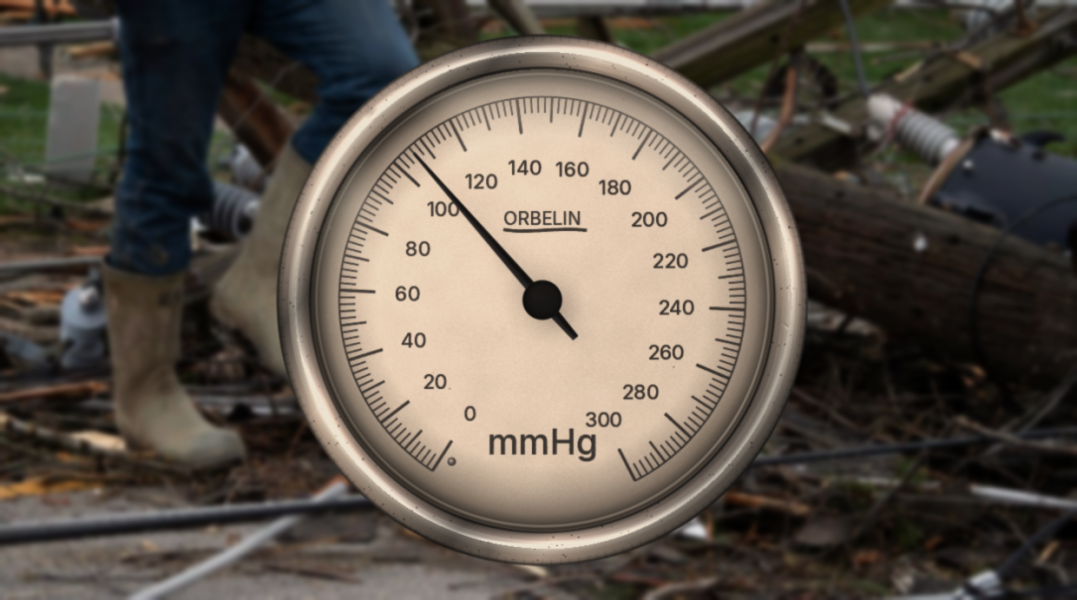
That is mmHg 106
